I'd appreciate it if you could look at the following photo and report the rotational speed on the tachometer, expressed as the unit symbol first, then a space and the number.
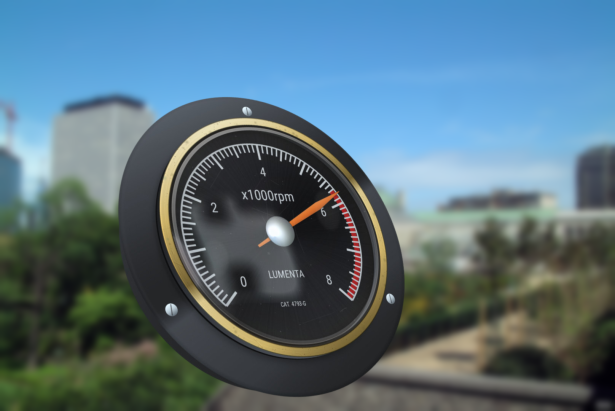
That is rpm 5800
